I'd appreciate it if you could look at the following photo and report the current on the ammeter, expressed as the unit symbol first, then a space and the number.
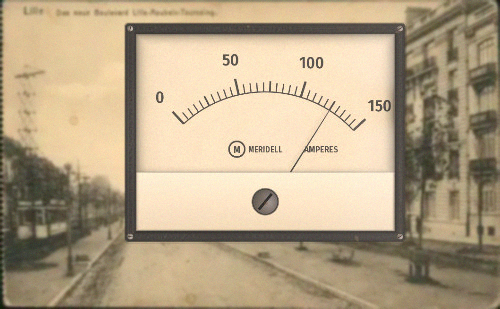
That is A 125
